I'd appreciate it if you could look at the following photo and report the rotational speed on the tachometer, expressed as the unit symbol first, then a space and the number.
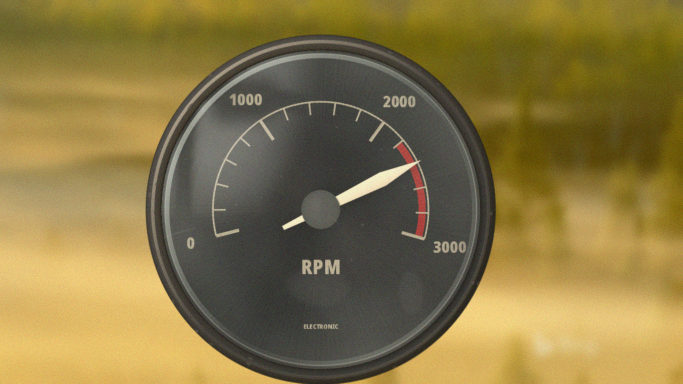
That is rpm 2400
